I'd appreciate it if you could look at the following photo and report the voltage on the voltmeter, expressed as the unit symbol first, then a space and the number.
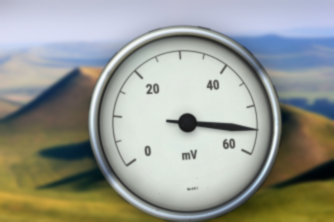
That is mV 55
